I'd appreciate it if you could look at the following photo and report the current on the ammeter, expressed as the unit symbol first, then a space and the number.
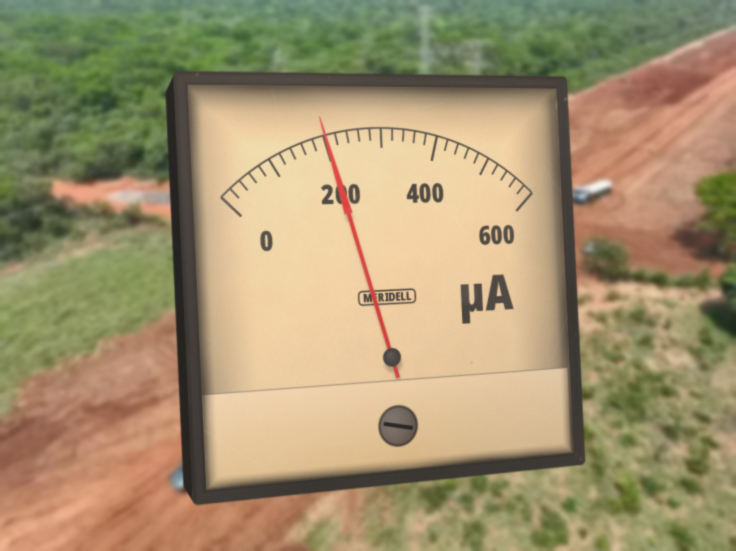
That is µA 200
